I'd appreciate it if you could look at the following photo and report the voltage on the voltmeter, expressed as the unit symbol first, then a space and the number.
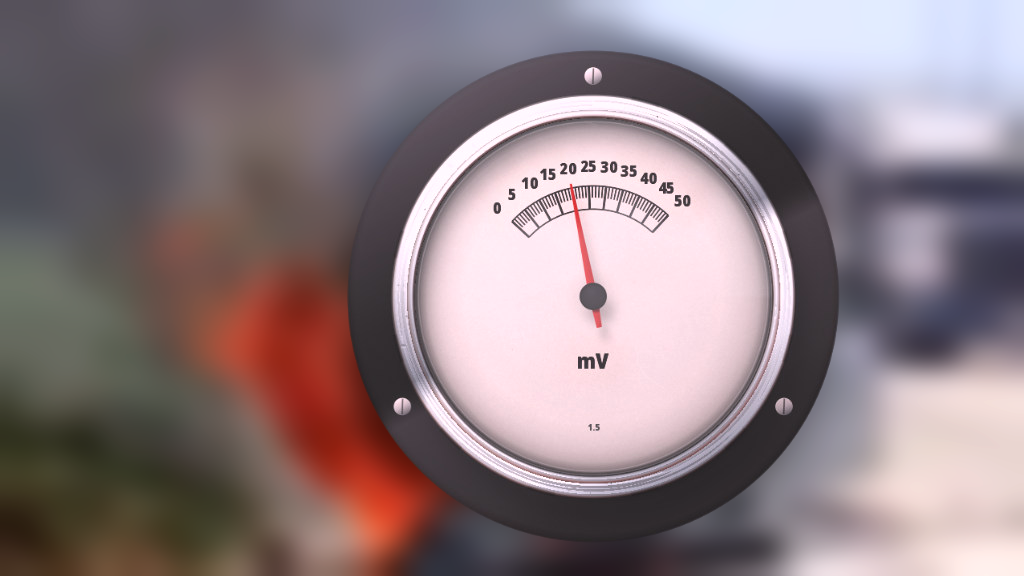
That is mV 20
